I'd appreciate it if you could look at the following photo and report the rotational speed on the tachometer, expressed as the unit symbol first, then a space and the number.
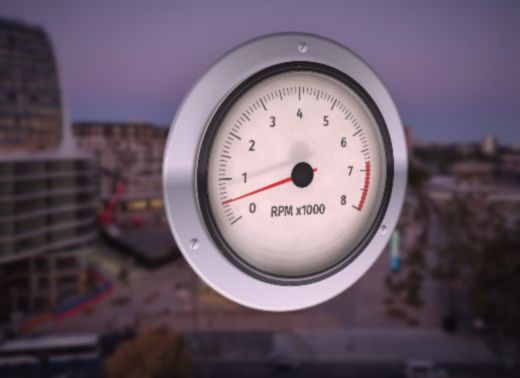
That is rpm 500
